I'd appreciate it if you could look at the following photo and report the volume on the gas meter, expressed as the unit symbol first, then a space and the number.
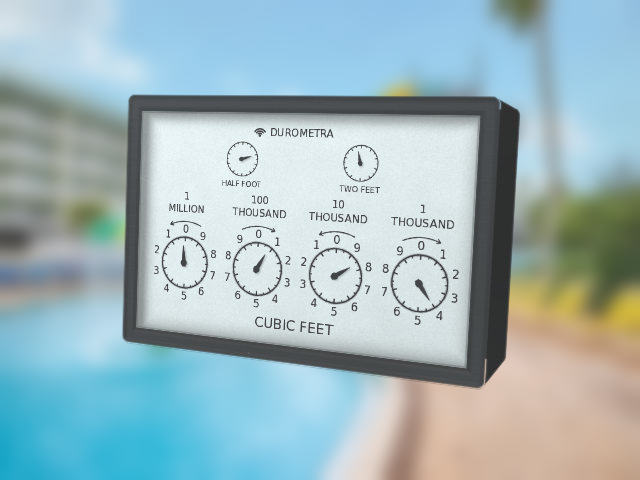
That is ft³ 8400
